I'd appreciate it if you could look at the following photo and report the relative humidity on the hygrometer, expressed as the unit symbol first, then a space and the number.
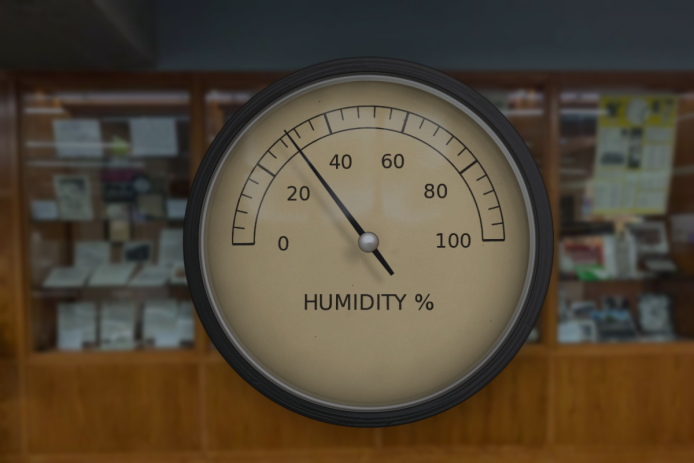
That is % 30
